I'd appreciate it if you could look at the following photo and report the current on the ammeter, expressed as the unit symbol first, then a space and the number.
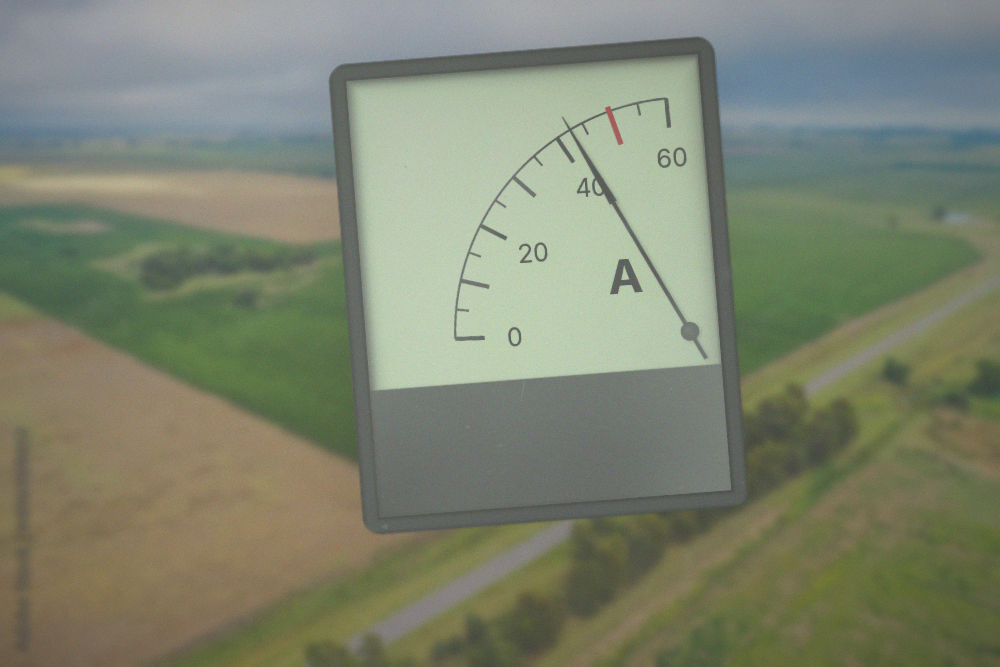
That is A 42.5
